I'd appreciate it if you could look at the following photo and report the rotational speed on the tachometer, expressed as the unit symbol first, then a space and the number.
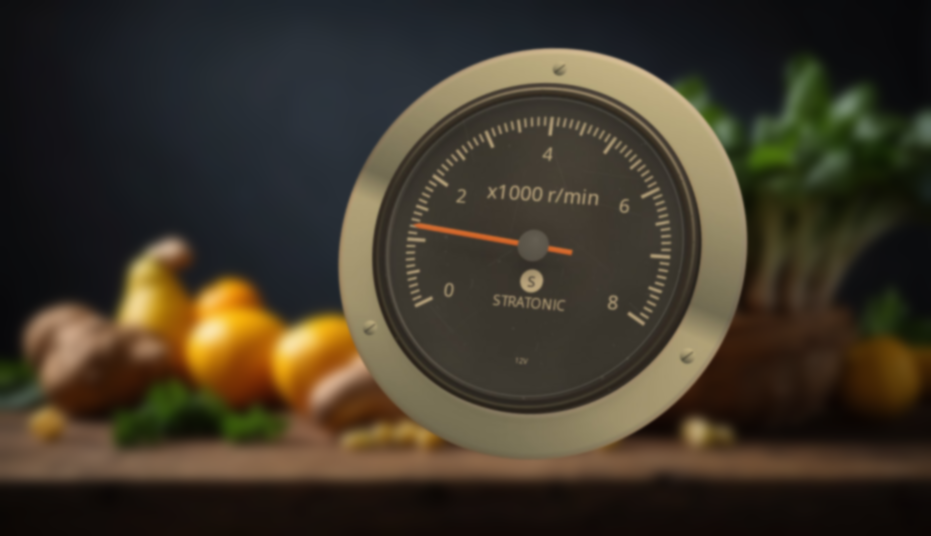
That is rpm 1200
